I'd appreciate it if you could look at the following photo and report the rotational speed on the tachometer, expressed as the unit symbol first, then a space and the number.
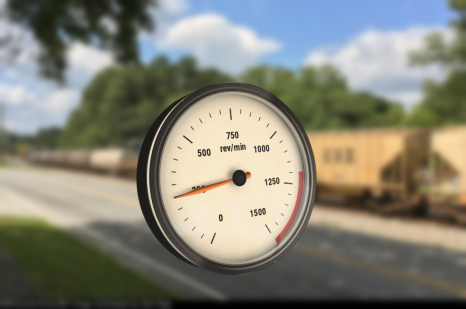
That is rpm 250
